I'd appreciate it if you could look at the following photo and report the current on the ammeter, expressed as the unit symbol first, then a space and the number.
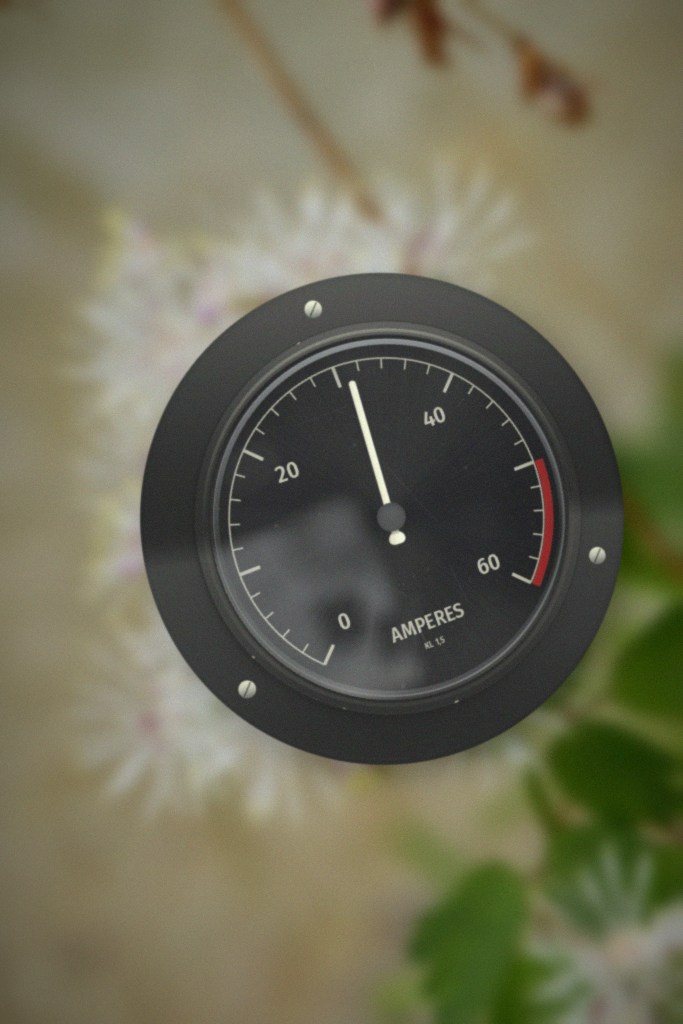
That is A 31
